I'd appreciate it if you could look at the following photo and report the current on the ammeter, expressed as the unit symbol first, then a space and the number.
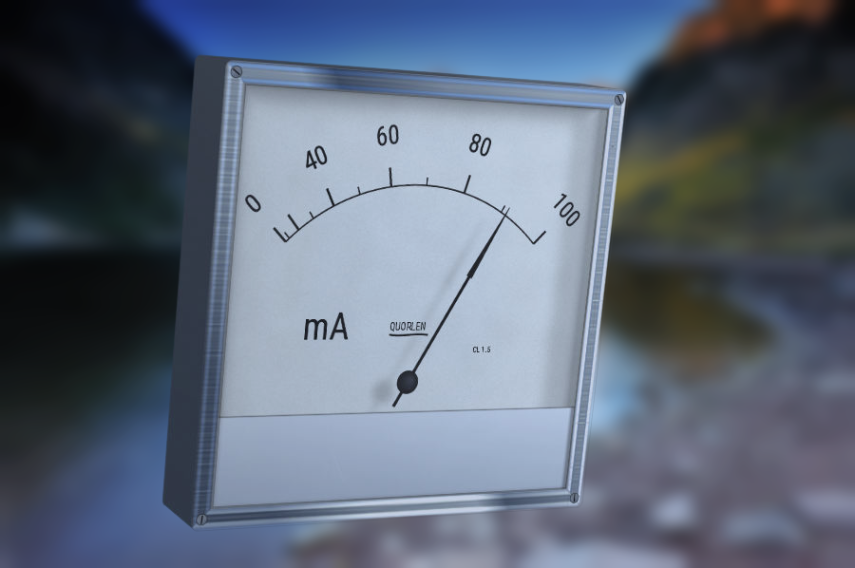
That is mA 90
